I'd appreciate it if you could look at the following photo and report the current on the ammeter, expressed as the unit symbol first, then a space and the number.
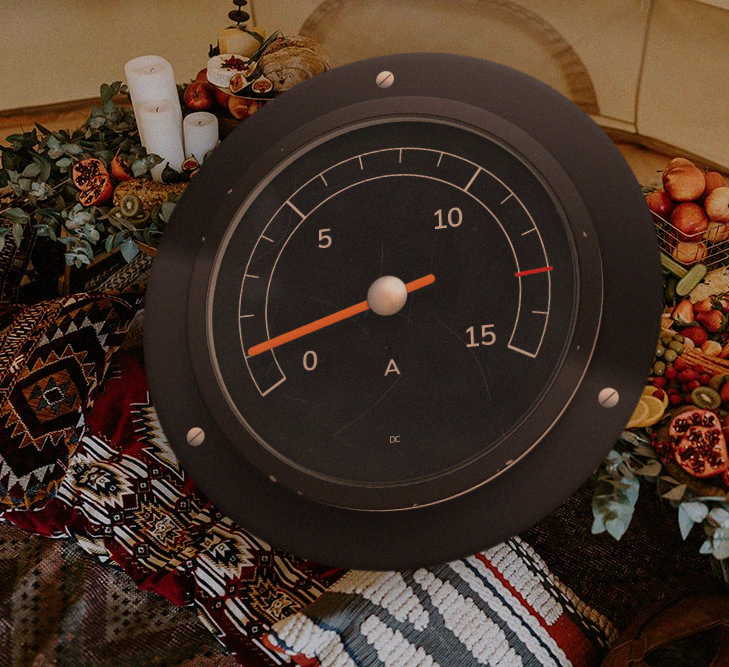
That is A 1
